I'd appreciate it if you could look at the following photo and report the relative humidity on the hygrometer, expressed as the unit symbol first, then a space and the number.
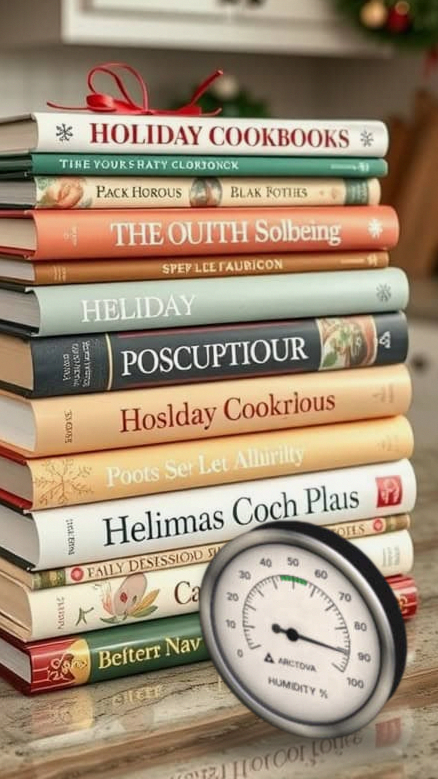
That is % 90
